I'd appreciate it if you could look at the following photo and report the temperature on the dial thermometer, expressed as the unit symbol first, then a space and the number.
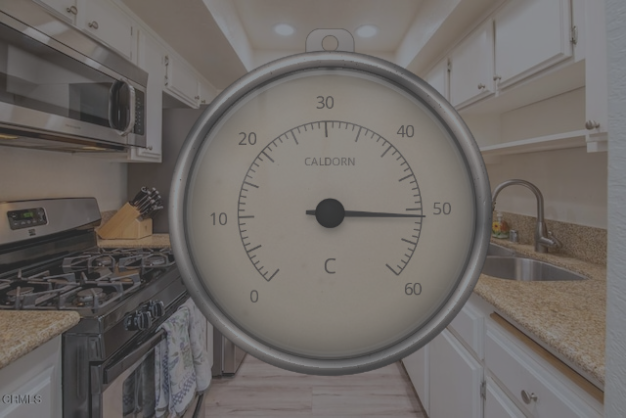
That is °C 51
